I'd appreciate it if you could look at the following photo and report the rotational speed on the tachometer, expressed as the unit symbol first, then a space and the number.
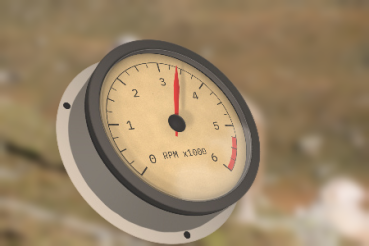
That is rpm 3375
